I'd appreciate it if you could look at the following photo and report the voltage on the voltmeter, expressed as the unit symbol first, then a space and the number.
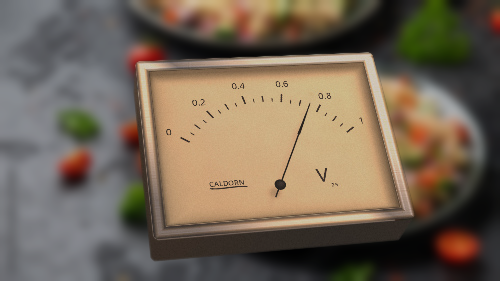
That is V 0.75
